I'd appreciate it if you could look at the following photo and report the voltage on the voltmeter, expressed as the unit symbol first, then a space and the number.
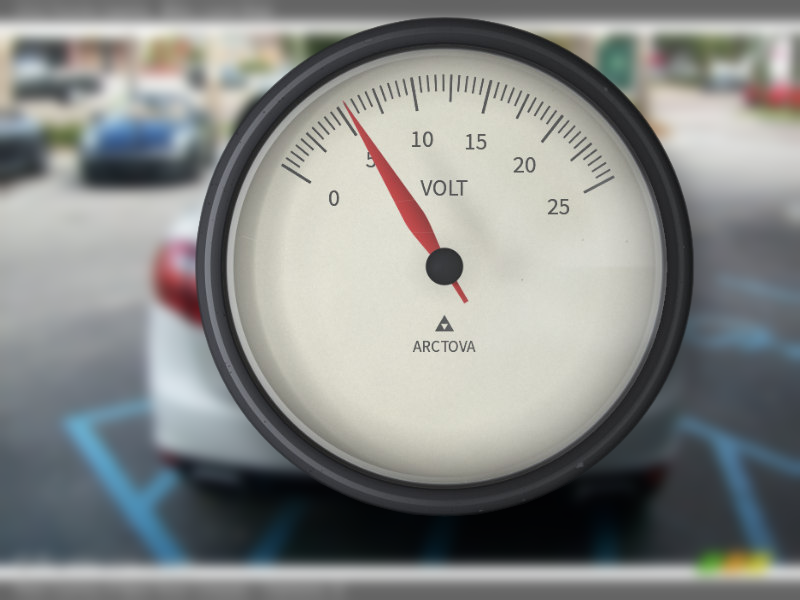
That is V 5.5
